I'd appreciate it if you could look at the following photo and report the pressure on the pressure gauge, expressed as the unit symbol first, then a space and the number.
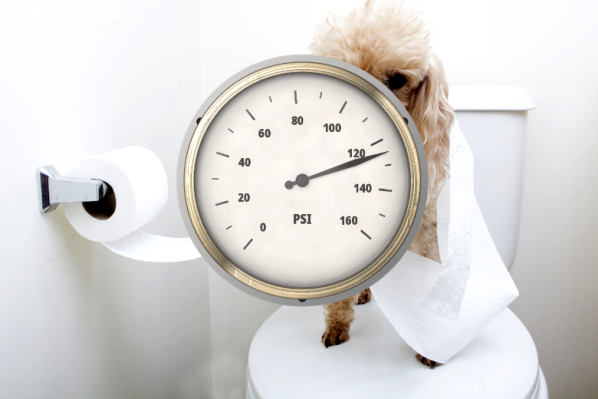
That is psi 125
